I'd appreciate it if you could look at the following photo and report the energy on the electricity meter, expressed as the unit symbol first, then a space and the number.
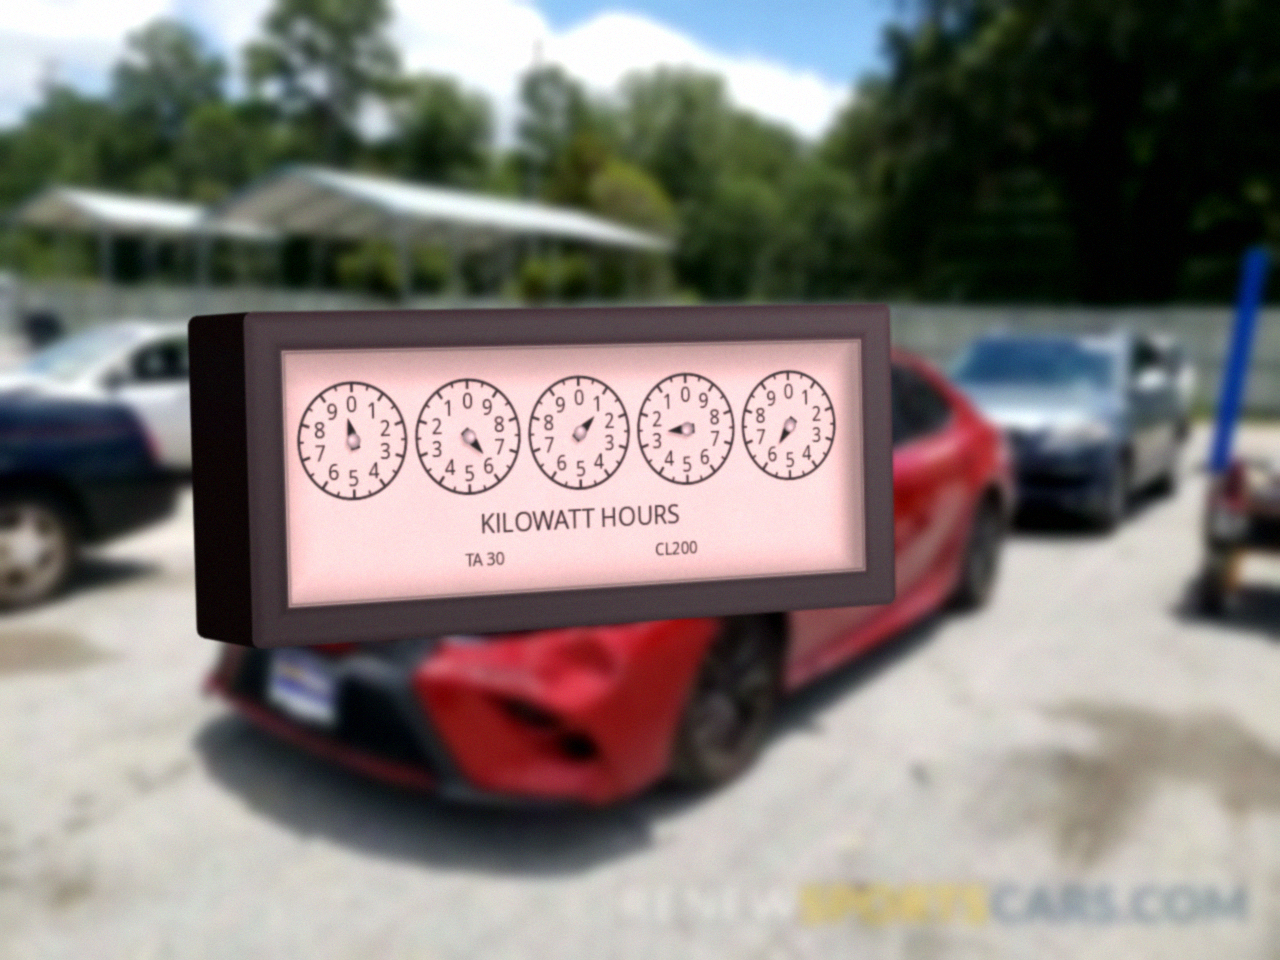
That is kWh 96126
